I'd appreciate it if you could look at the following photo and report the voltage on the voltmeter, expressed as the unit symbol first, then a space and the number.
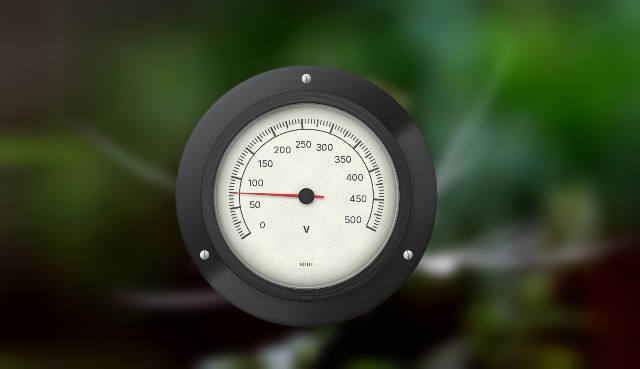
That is V 75
